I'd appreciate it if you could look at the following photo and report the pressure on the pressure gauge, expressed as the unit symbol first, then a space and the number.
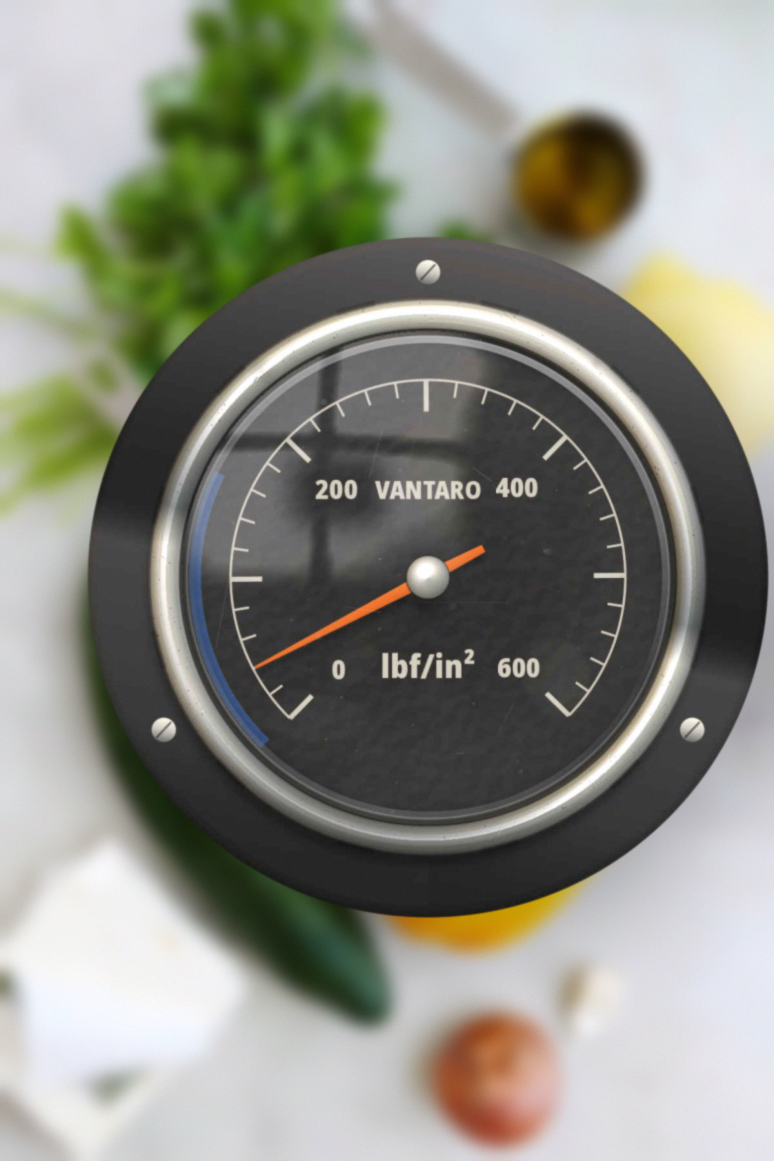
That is psi 40
